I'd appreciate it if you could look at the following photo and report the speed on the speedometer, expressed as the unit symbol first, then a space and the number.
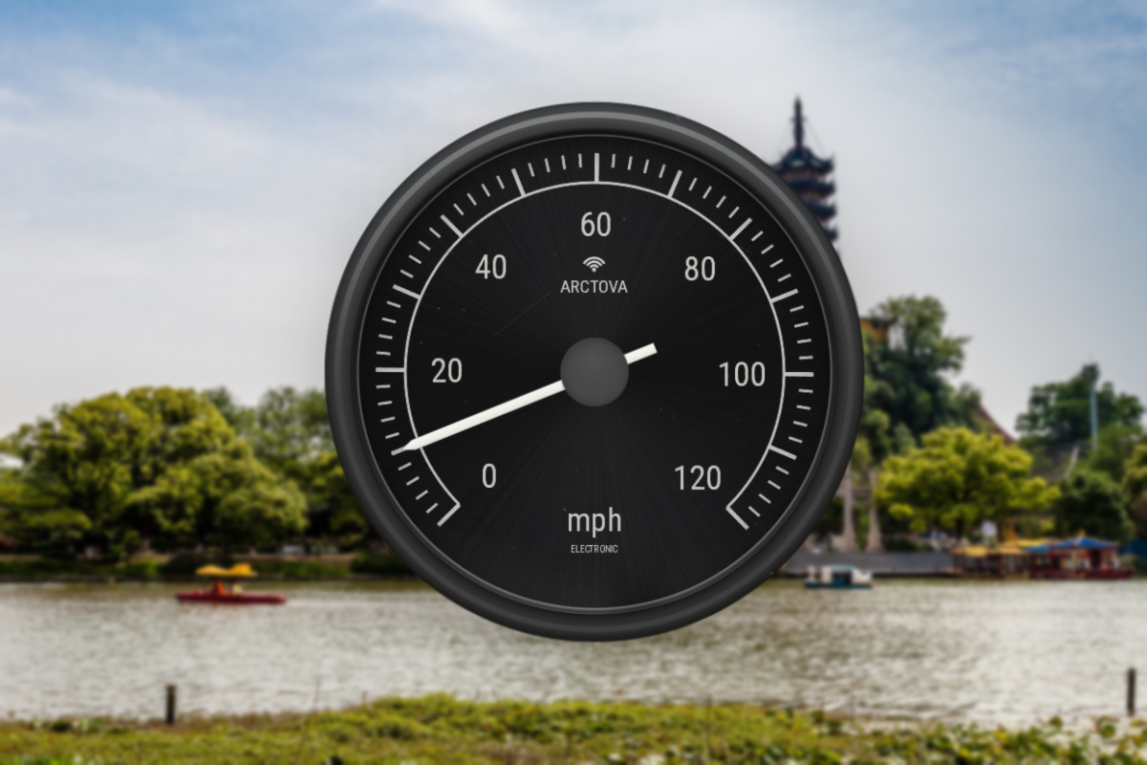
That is mph 10
